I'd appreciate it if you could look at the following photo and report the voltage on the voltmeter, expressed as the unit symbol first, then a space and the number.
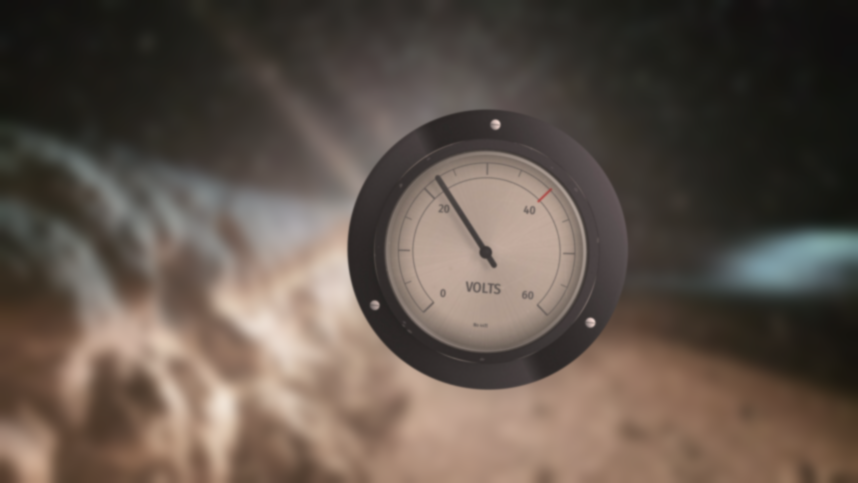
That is V 22.5
